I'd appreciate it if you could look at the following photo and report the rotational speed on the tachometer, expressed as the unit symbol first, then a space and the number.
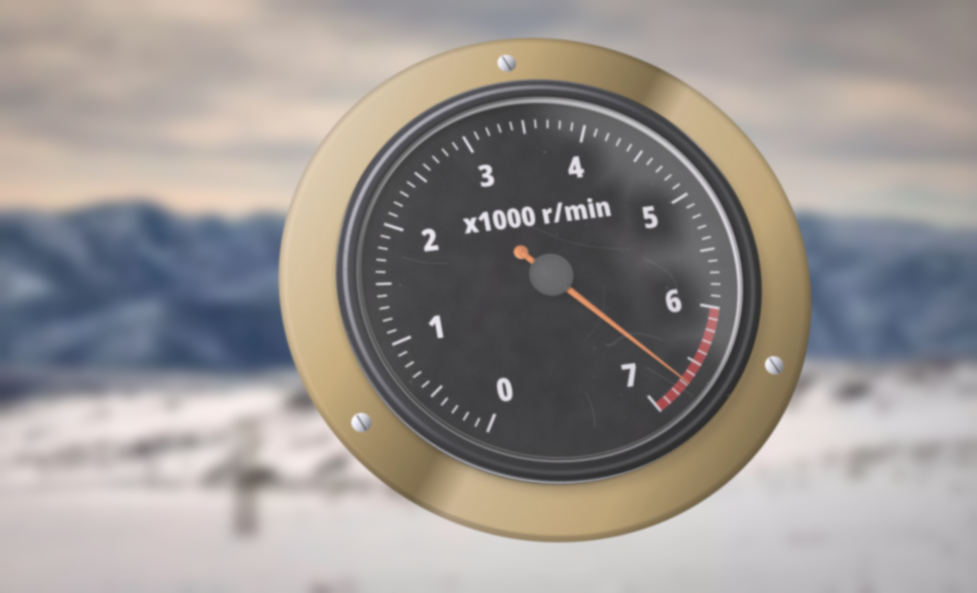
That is rpm 6700
